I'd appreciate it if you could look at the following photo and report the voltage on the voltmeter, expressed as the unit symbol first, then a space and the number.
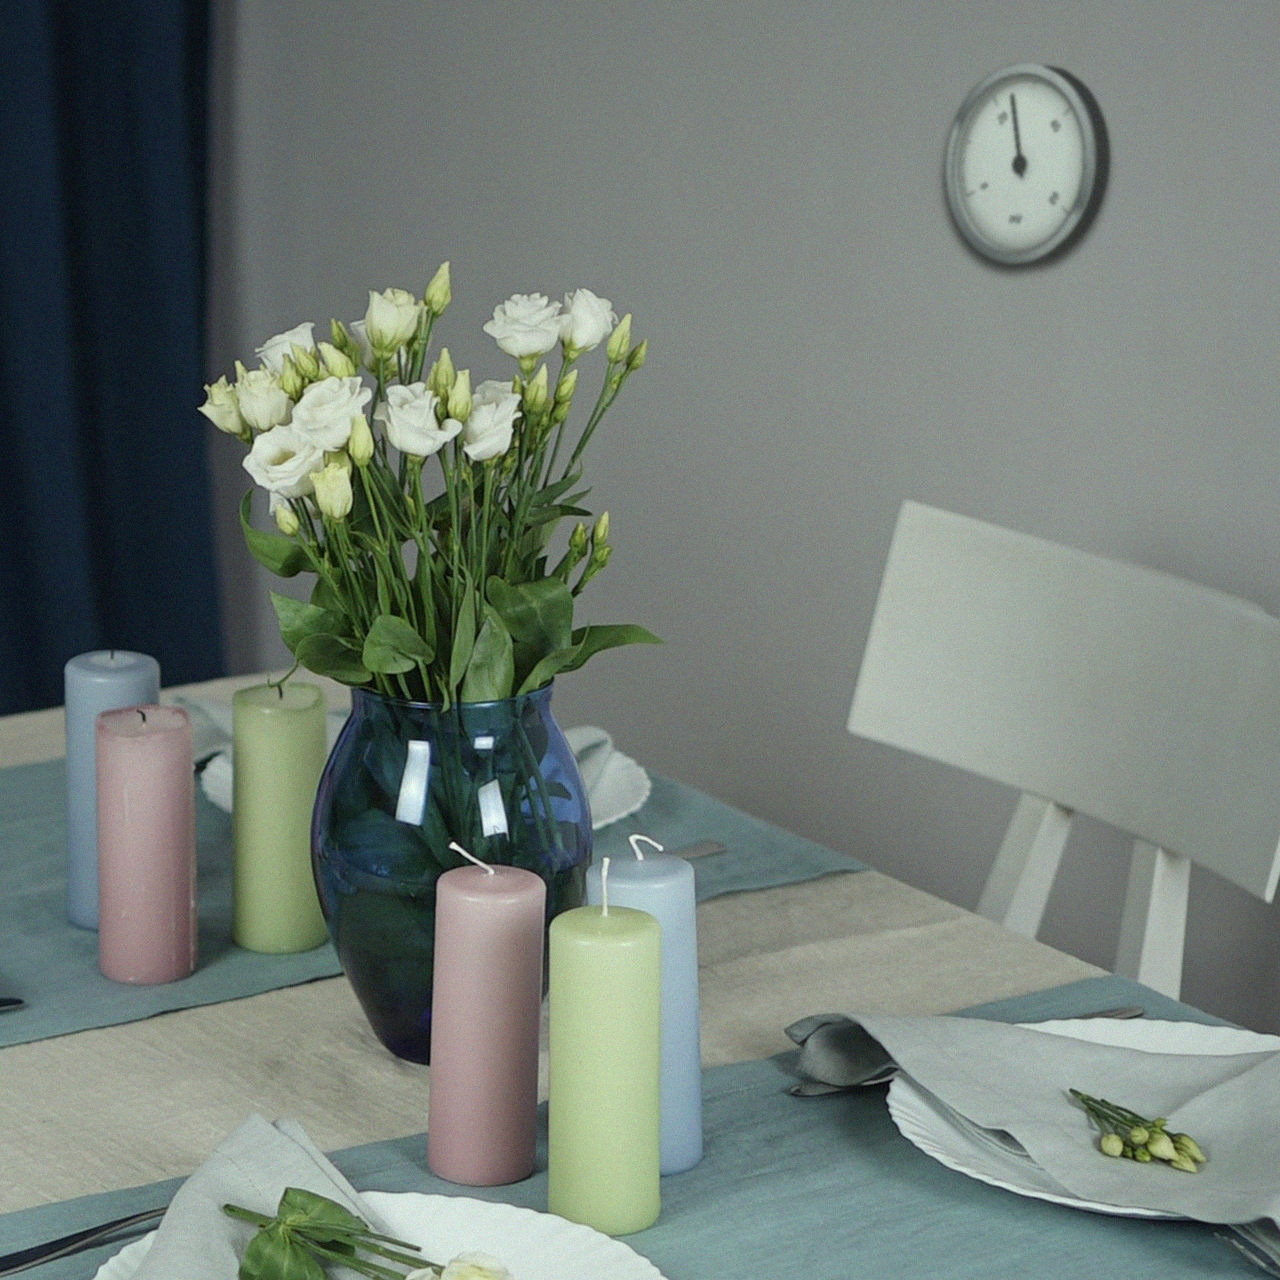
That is mV 25
